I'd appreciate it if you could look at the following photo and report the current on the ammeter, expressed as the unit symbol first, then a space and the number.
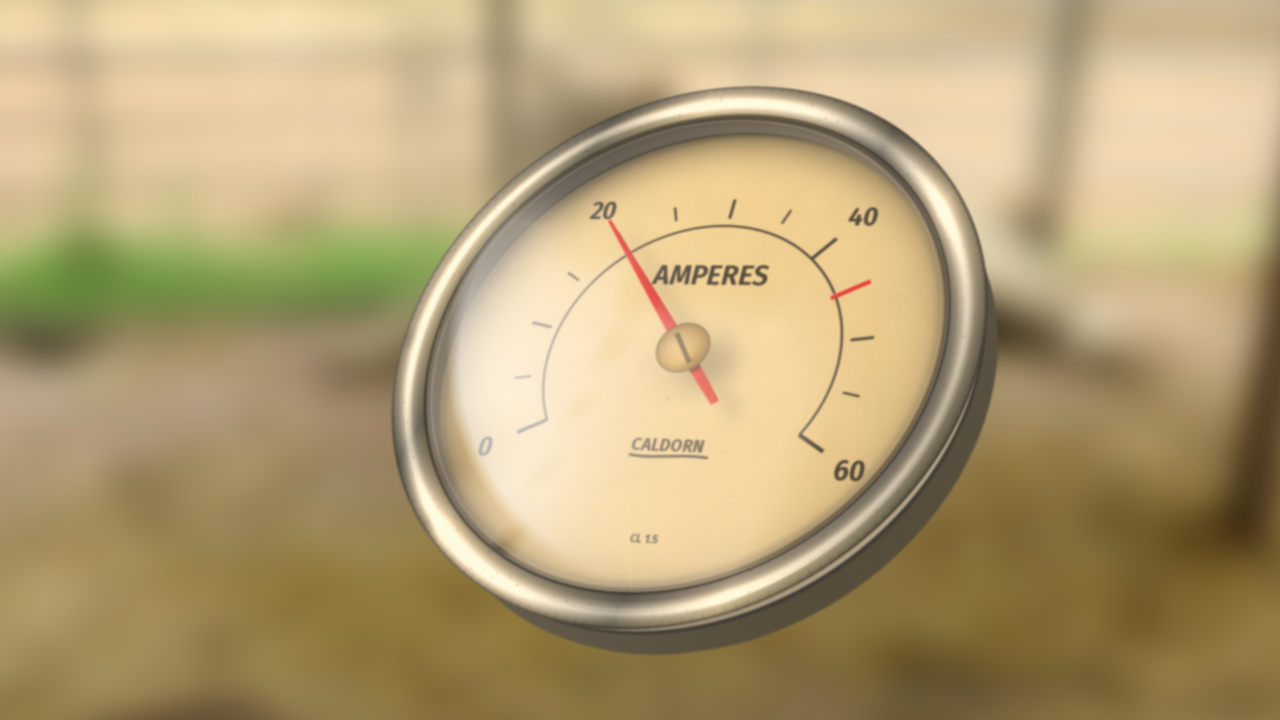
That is A 20
